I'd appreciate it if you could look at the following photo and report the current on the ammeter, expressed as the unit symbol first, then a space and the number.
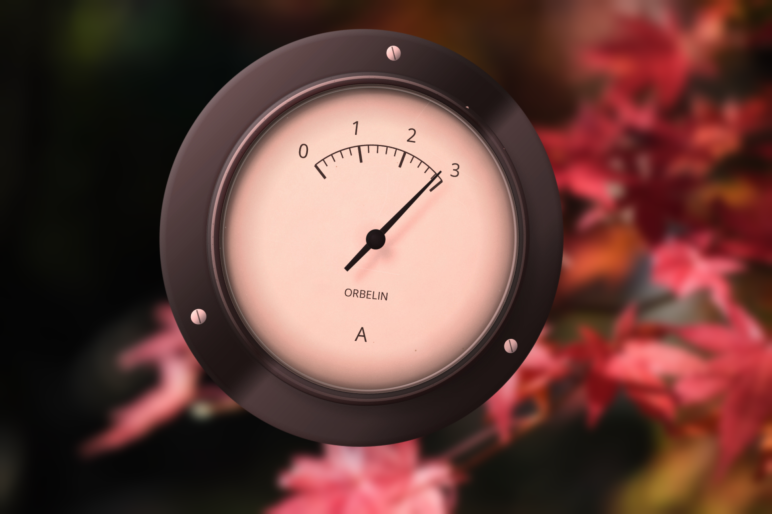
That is A 2.8
